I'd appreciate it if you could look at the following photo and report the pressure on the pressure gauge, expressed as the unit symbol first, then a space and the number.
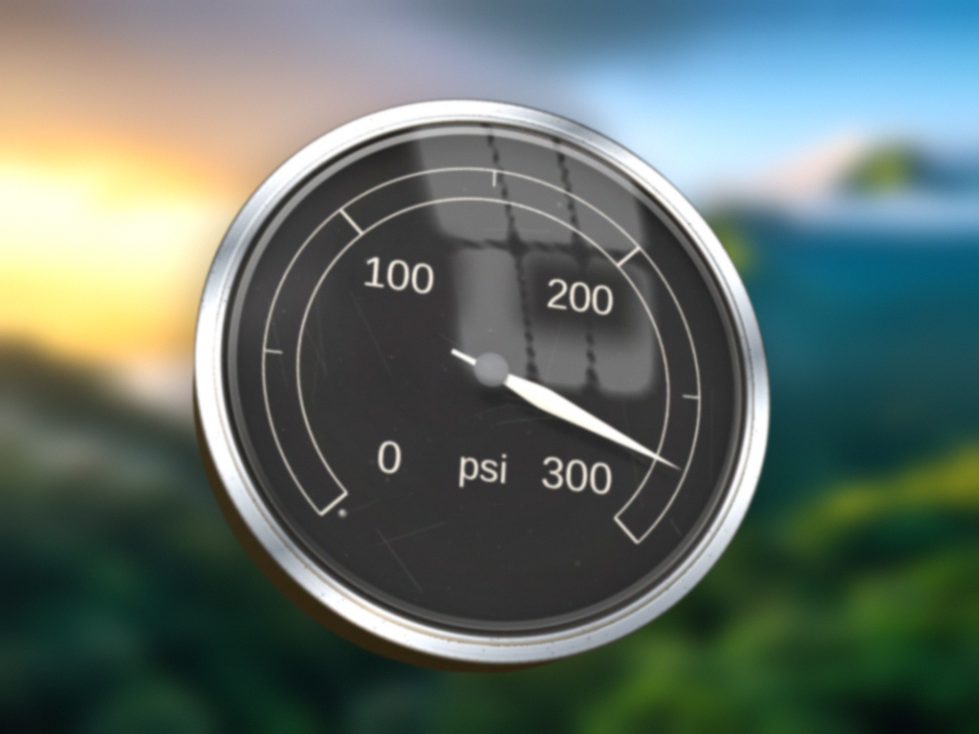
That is psi 275
